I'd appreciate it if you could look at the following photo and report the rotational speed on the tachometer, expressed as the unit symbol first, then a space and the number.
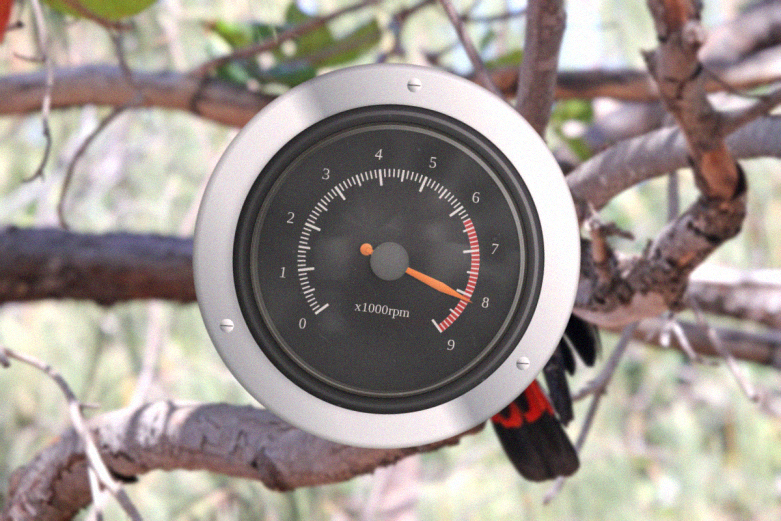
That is rpm 8100
